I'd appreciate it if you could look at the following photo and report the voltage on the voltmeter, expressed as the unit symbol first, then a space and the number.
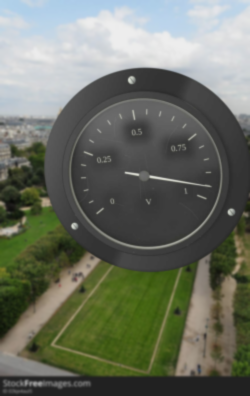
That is V 0.95
